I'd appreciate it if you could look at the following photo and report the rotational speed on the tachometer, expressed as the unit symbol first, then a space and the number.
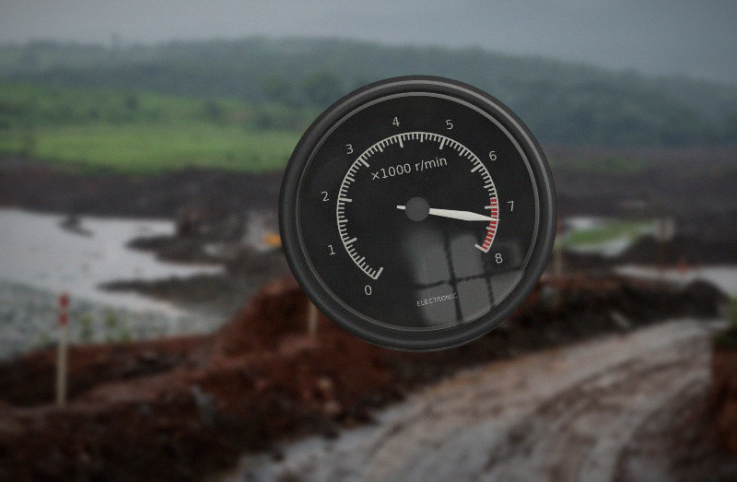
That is rpm 7300
